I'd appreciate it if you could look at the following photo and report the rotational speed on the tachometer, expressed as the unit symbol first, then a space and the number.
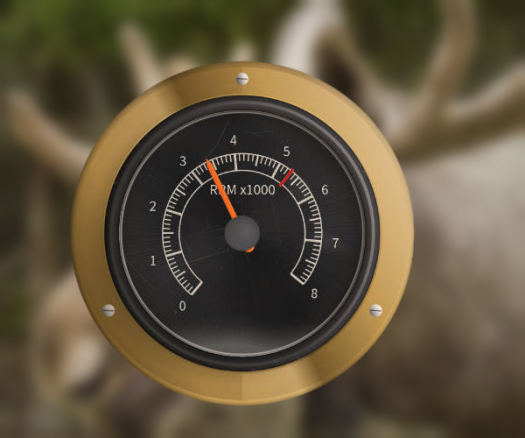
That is rpm 3400
